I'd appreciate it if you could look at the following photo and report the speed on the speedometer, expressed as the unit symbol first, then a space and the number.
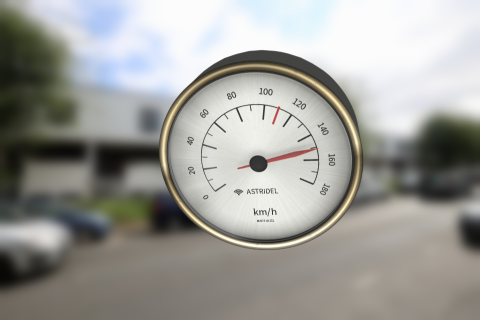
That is km/h 150
